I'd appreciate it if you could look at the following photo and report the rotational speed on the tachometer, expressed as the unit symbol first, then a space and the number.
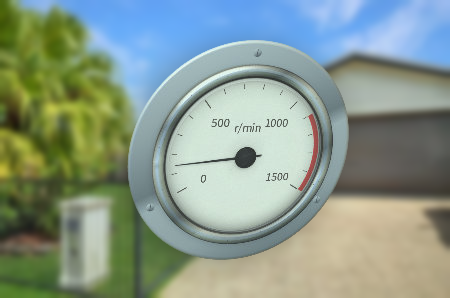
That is rpm 150
